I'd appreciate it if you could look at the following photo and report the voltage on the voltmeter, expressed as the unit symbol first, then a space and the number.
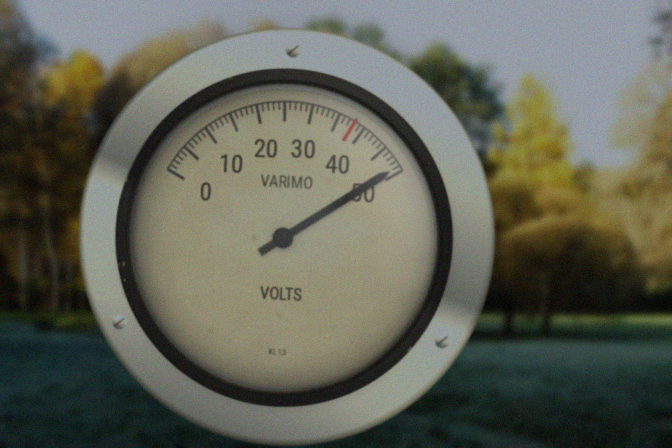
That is V 49
